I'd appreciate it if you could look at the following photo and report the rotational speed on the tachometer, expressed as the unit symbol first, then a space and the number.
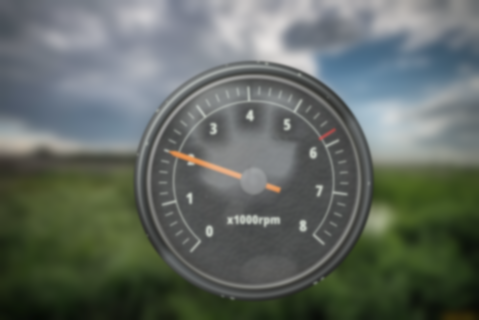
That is rpm 2000
